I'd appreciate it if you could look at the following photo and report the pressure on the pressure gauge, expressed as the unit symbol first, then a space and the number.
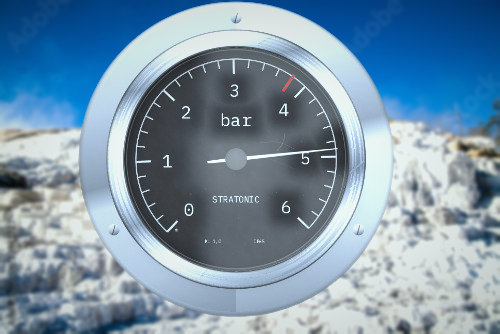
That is bar 4.9
